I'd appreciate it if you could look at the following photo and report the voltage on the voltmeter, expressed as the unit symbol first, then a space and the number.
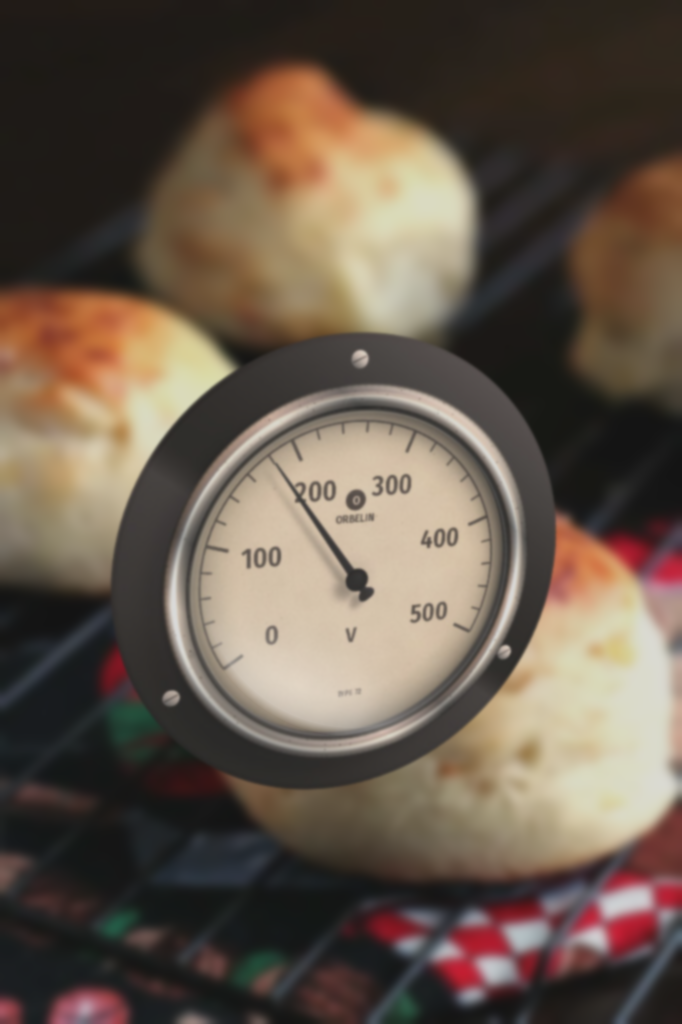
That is V 180
